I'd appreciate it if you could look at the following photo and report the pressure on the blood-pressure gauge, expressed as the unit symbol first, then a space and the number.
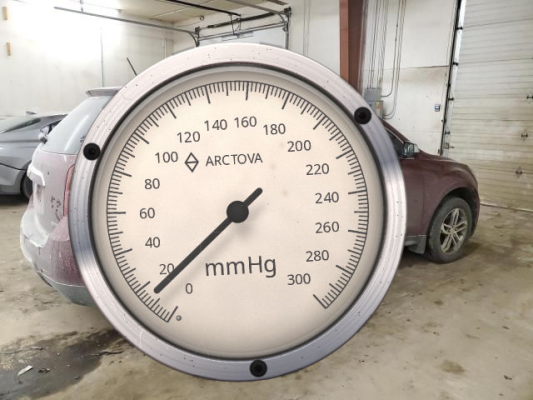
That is mmHg 14
